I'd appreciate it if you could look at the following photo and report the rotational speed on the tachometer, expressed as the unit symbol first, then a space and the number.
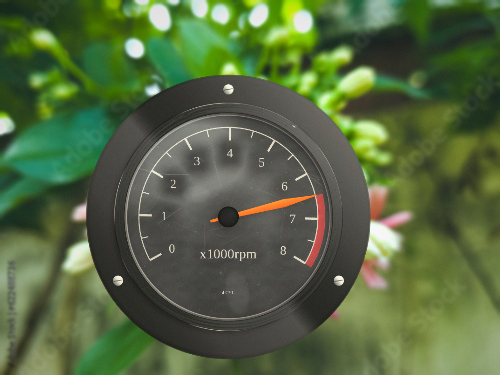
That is rpm 6500
